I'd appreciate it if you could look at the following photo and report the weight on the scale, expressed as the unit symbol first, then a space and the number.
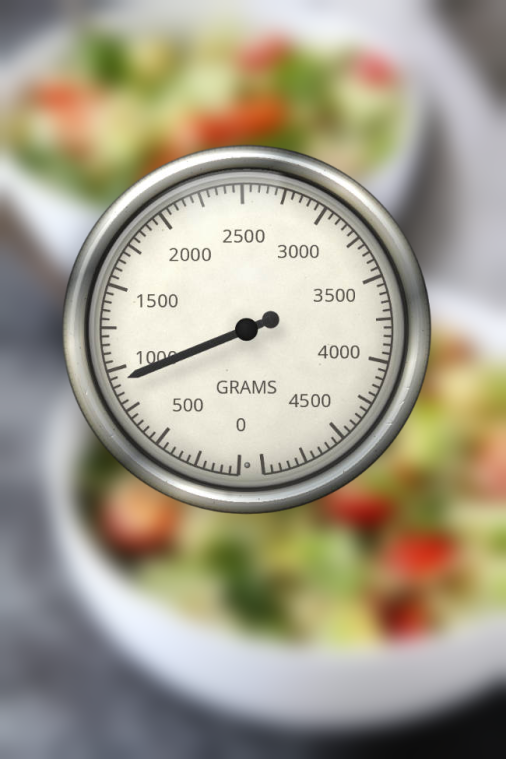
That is g 925
